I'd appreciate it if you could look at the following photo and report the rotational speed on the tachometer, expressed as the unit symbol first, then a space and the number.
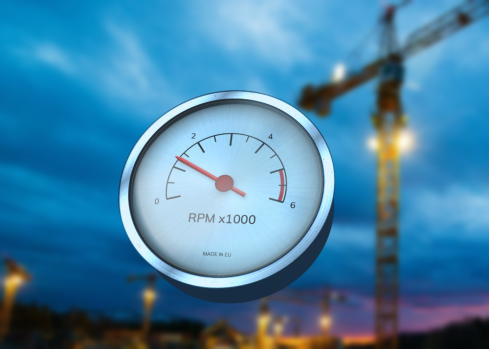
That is rpm 1250
